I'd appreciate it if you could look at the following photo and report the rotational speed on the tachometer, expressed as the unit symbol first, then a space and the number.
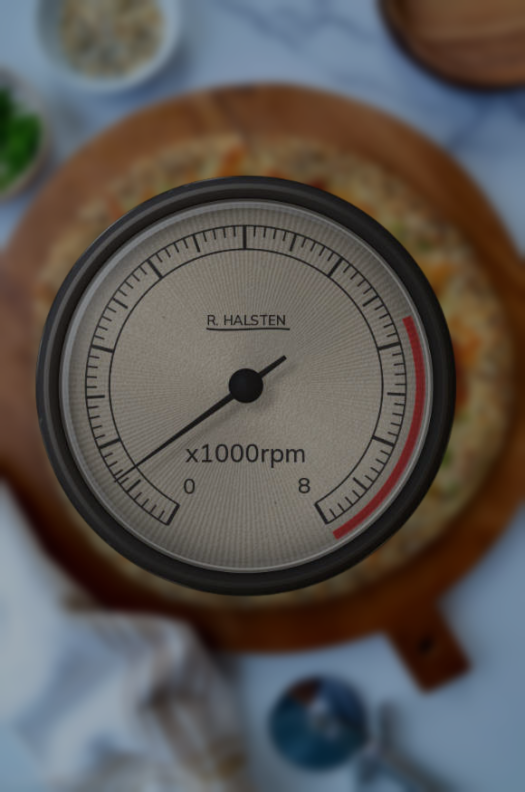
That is rpm 650
